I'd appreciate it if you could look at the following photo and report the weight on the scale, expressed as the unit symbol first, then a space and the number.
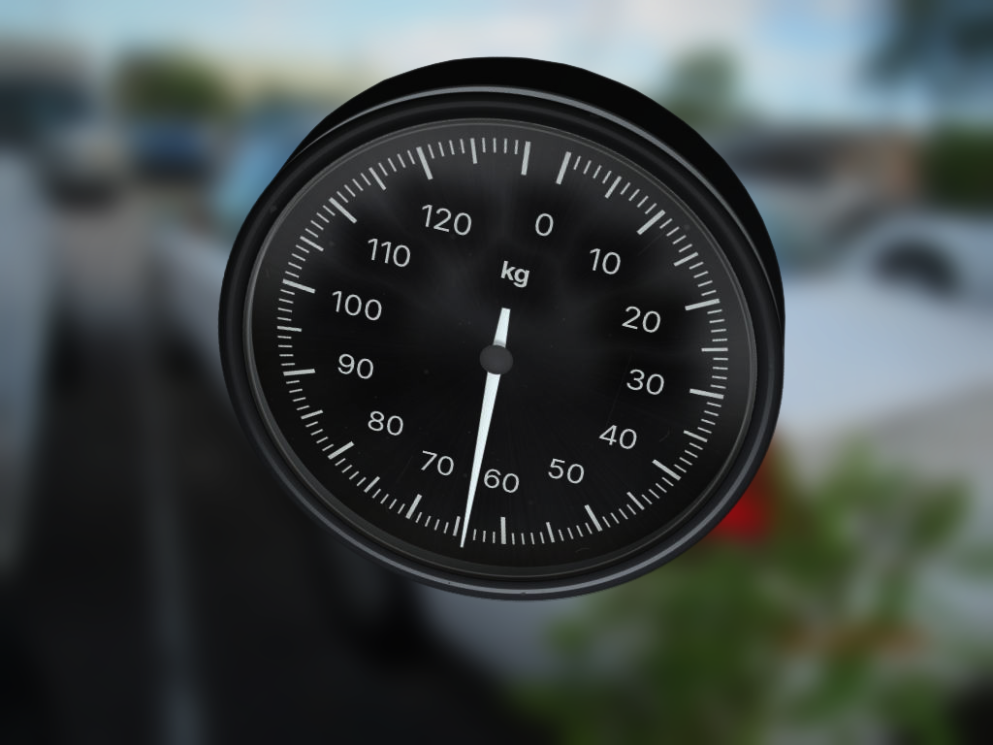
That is kg 64
